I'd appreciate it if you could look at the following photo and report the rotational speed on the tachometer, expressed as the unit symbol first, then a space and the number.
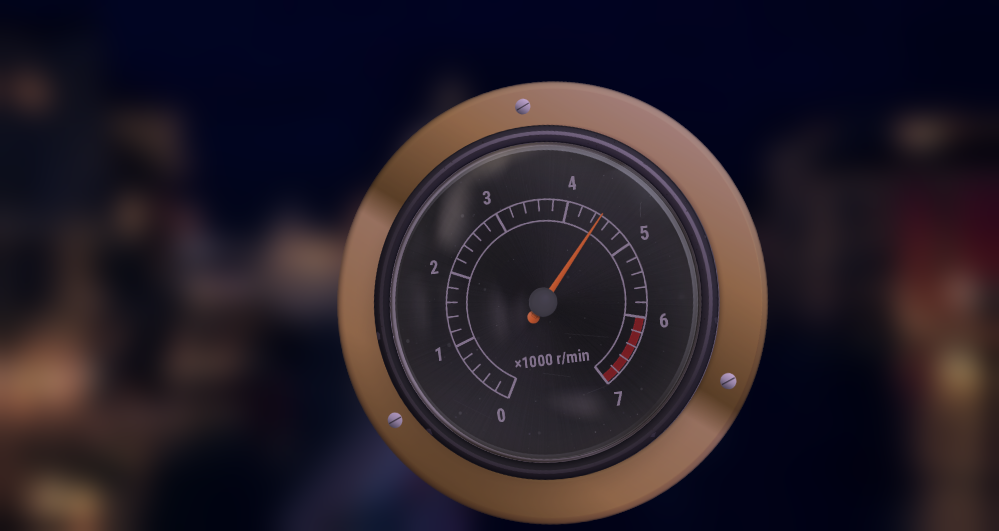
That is rpm 4500
